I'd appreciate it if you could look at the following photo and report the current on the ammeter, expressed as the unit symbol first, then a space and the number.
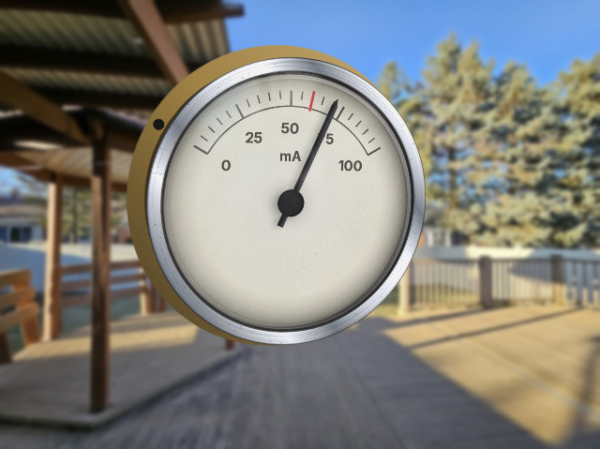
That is mA 70
